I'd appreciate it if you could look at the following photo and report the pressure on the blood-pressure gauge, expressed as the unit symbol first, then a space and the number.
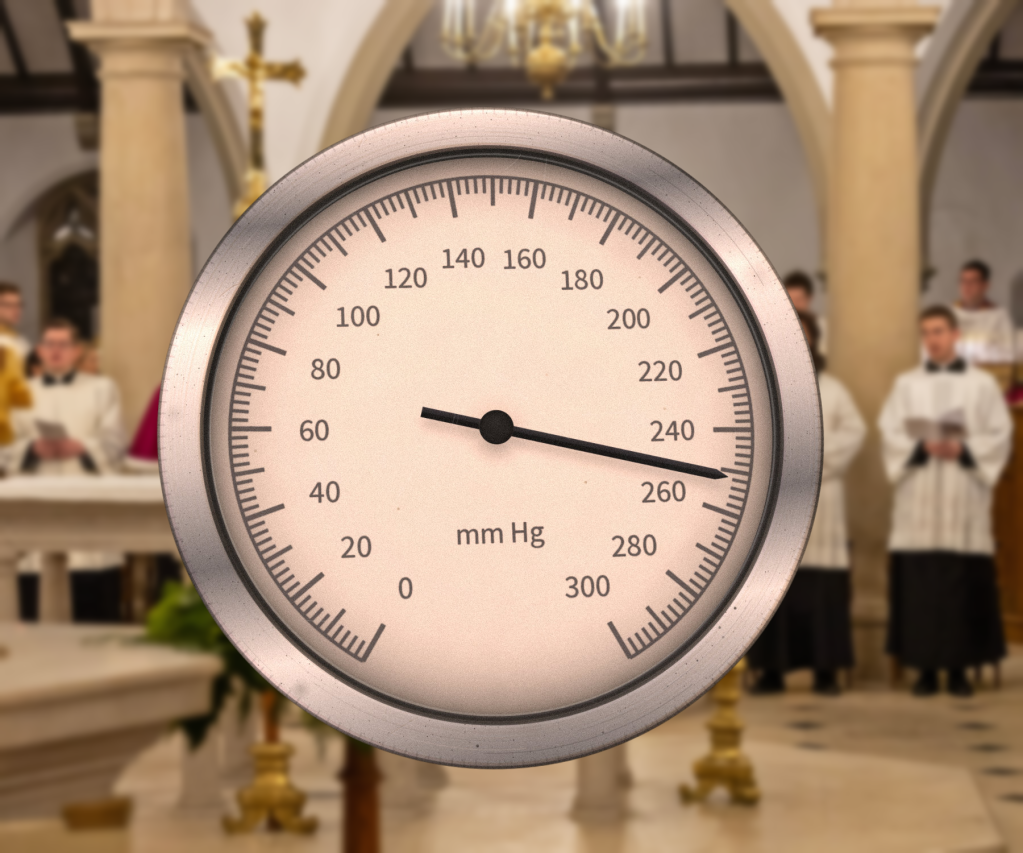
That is mmHg 252
